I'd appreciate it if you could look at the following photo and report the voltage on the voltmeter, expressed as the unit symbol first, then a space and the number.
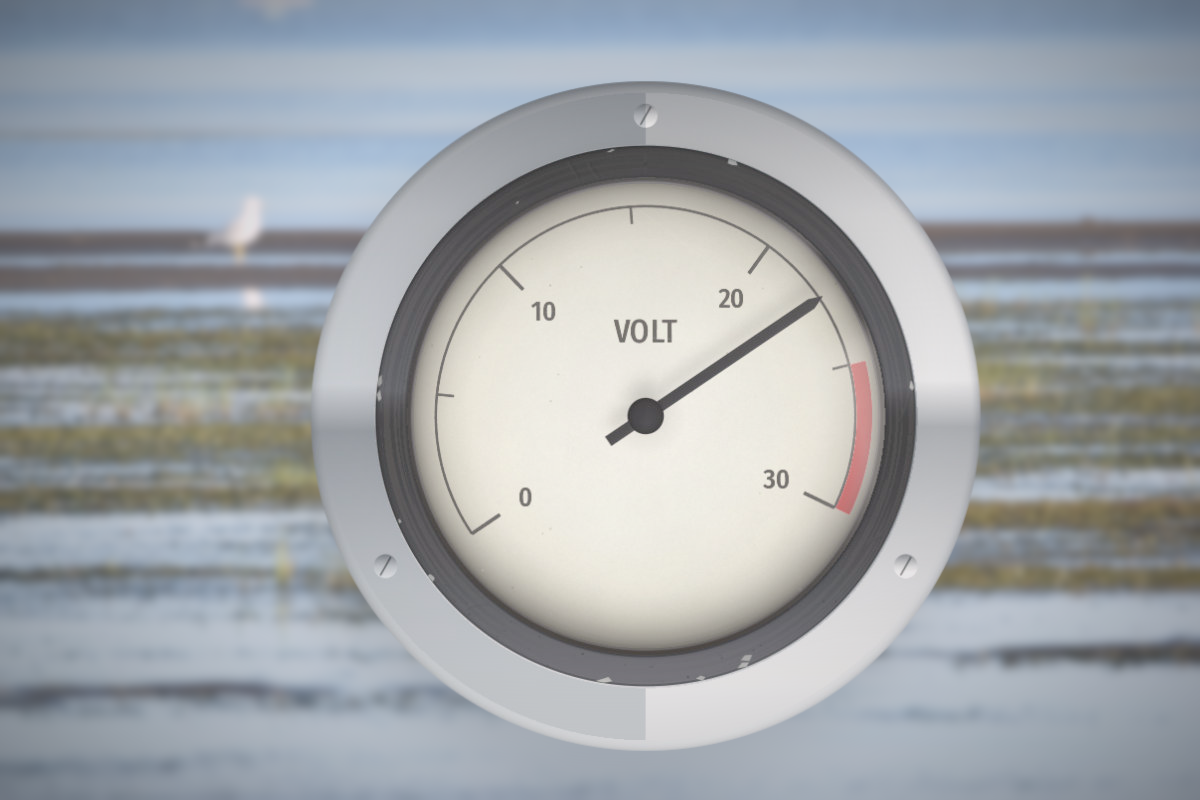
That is V 22.5
